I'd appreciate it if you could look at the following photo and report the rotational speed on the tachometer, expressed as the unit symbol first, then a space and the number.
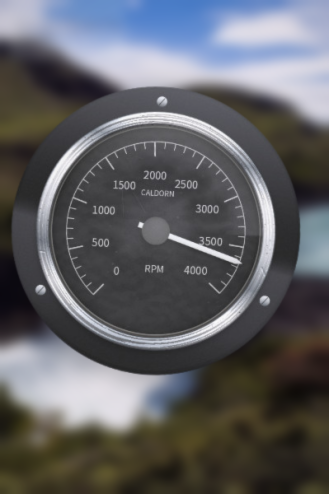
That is rpm 3650
